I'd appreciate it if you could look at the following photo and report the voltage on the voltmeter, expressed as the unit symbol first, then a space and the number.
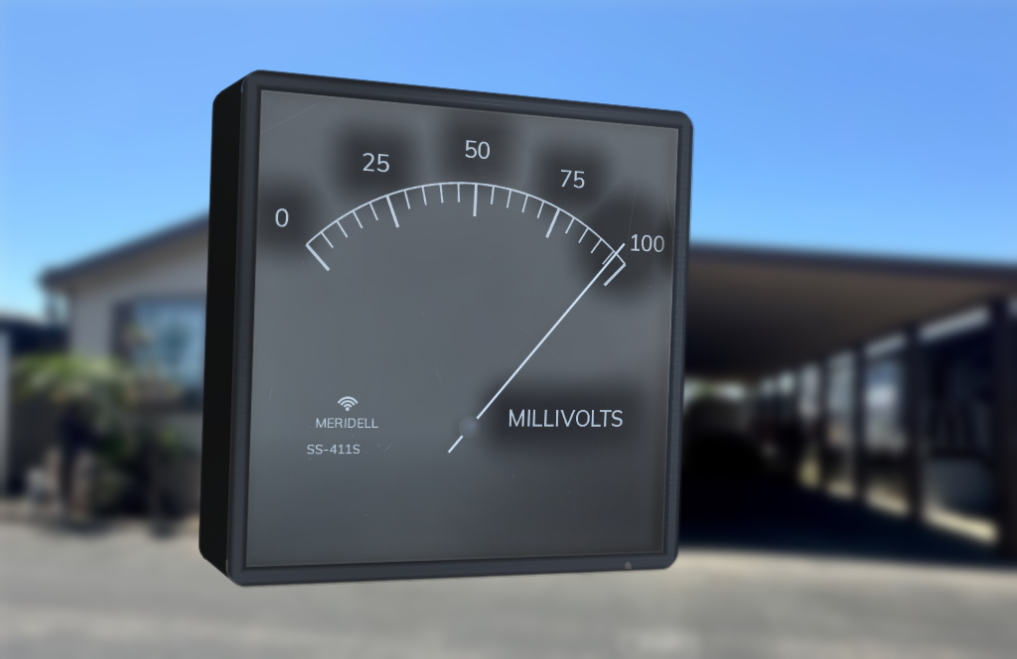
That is mV 95
